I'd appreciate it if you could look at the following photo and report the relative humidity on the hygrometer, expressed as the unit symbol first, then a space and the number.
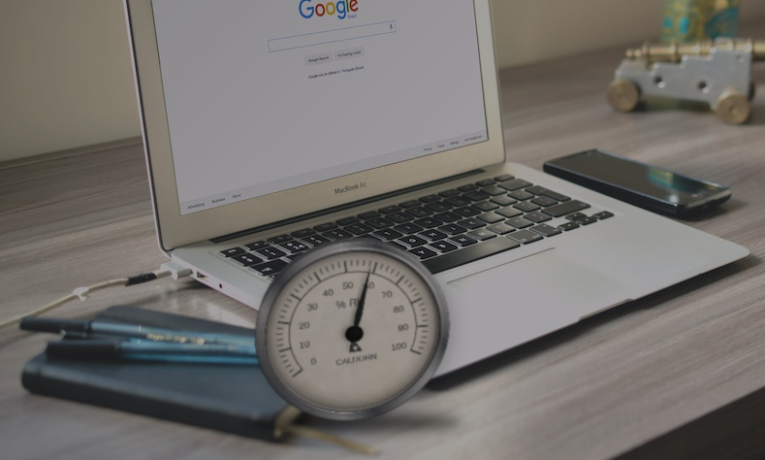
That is % 58
